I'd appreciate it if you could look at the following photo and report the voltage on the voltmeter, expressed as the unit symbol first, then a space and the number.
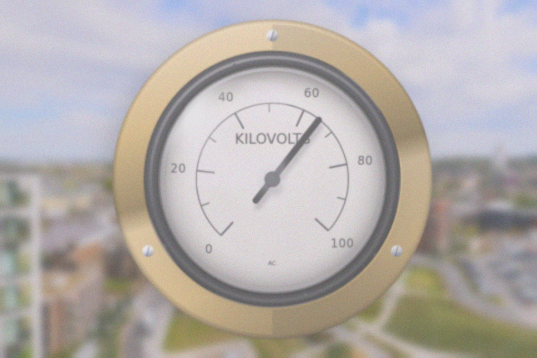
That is kV 65
